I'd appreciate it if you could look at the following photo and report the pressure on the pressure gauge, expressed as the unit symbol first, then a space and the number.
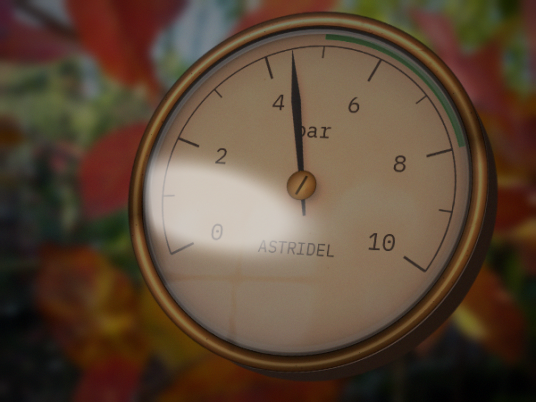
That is bar 4.5
